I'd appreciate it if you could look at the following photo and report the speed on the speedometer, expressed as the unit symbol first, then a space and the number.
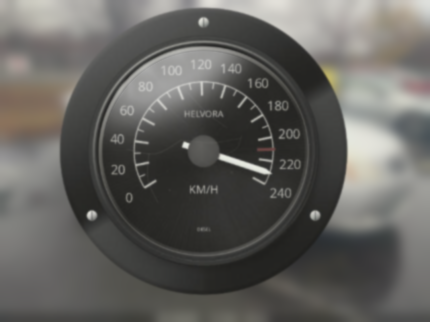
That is km/h 230
